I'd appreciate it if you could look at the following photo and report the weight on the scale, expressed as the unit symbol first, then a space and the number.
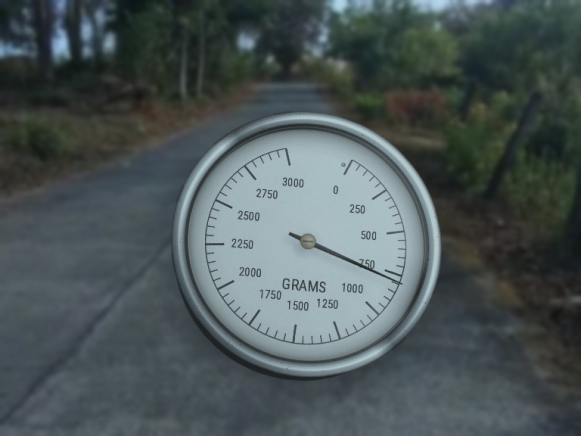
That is g 800
